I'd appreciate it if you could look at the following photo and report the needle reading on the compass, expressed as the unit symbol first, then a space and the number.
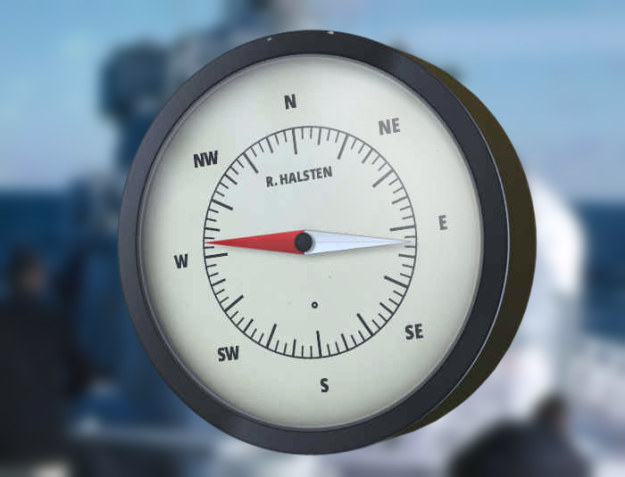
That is ° 277.5
